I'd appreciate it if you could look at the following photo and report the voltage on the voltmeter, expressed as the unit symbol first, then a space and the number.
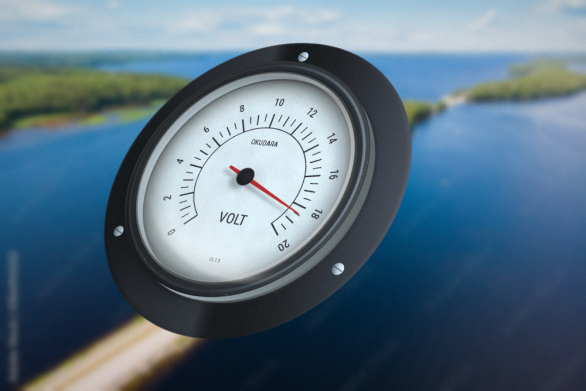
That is V 18.5
